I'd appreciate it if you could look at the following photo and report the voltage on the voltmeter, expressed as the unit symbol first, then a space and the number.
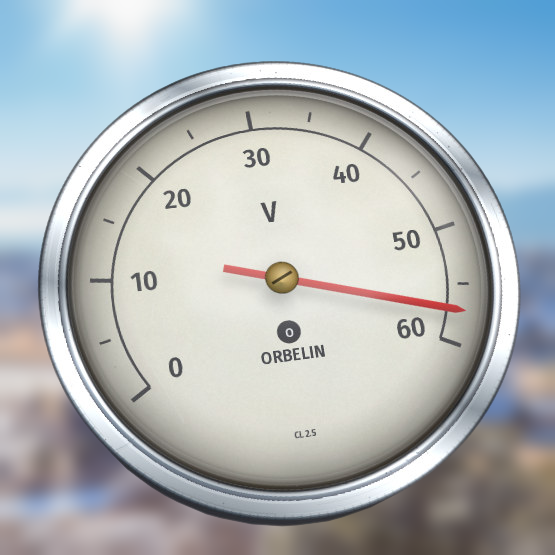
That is V 57.5
